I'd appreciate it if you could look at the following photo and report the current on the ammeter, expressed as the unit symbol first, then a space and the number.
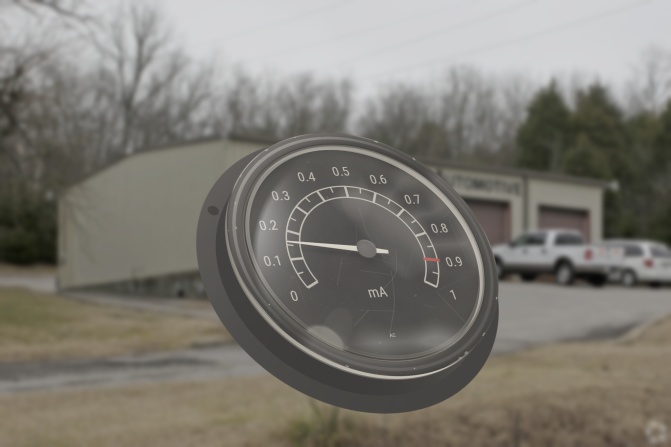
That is mA 0.15
